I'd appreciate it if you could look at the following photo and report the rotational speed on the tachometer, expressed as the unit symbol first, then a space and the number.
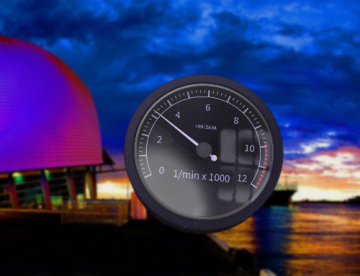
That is rpm 3200
